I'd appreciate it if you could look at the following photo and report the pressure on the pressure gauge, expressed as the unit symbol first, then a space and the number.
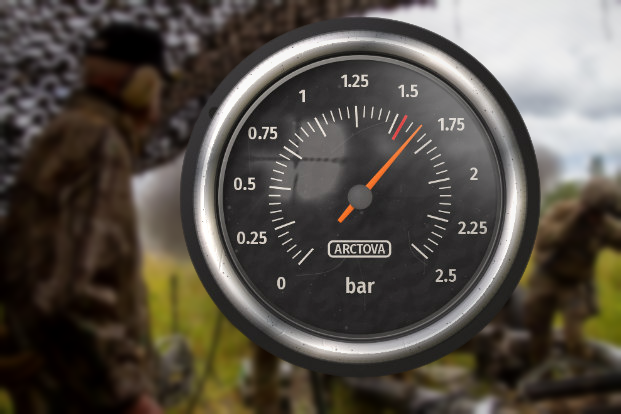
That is bar 1.65
